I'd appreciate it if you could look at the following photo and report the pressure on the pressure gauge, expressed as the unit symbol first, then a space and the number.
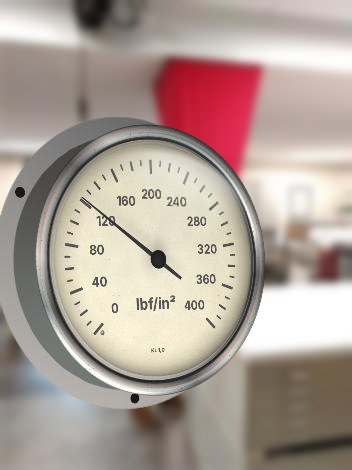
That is psi 120
